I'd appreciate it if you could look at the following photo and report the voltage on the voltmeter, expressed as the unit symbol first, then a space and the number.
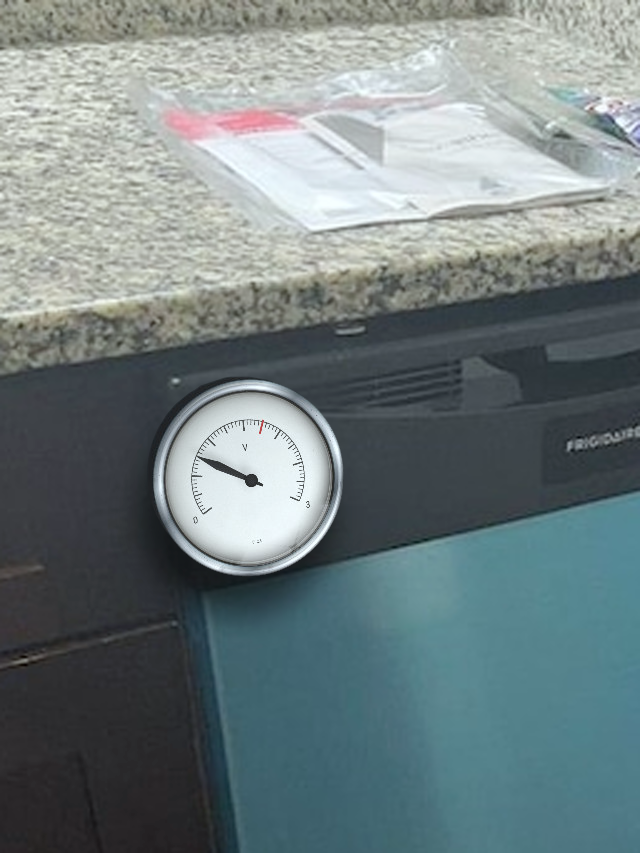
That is V 0.75
